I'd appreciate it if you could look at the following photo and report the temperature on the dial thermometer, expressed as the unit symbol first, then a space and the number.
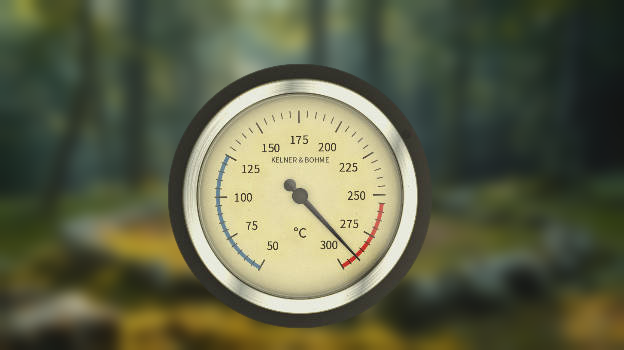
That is °C 290
